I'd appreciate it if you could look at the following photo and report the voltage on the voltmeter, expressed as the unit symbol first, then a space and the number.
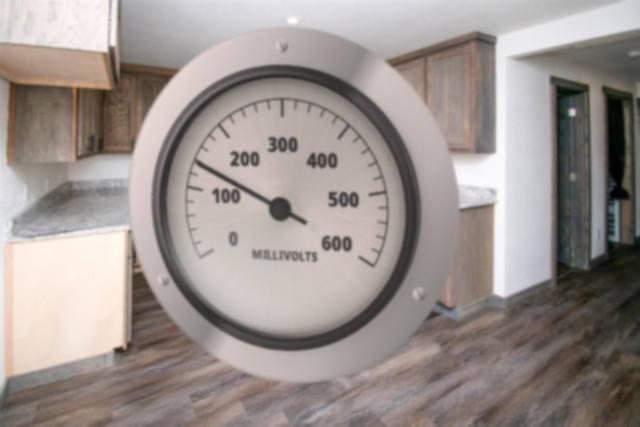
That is mV 140
